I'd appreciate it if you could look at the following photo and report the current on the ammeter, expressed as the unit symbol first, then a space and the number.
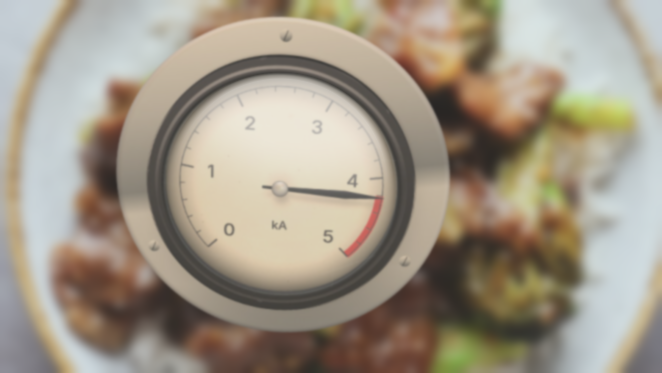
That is kA 4.2
